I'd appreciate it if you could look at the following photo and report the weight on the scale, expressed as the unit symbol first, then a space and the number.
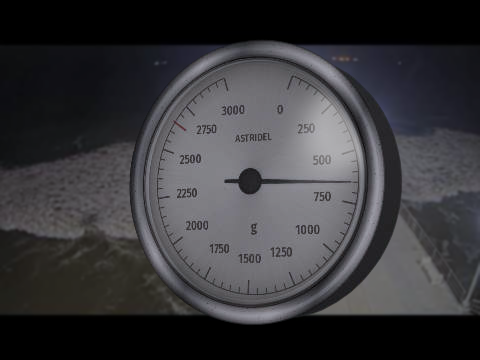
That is g 650
